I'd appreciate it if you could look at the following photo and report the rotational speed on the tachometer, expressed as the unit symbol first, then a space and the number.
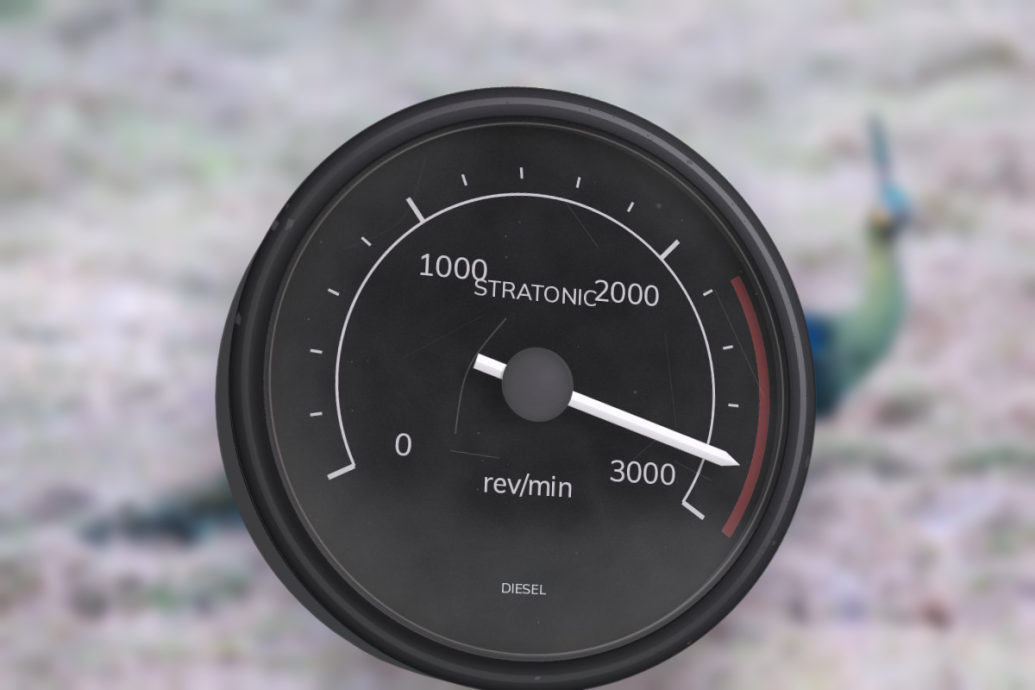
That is rpm 2800
